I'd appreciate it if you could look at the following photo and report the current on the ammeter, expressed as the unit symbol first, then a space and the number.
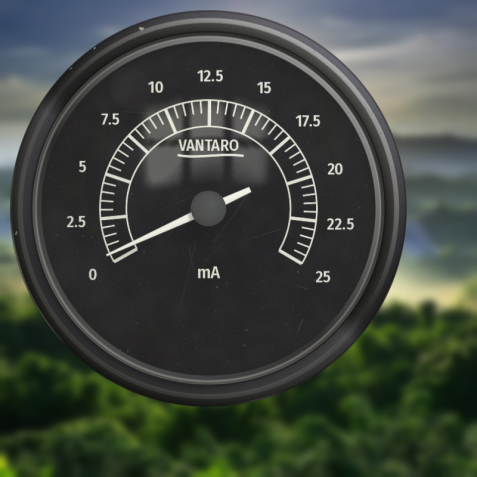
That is mA 0.5
